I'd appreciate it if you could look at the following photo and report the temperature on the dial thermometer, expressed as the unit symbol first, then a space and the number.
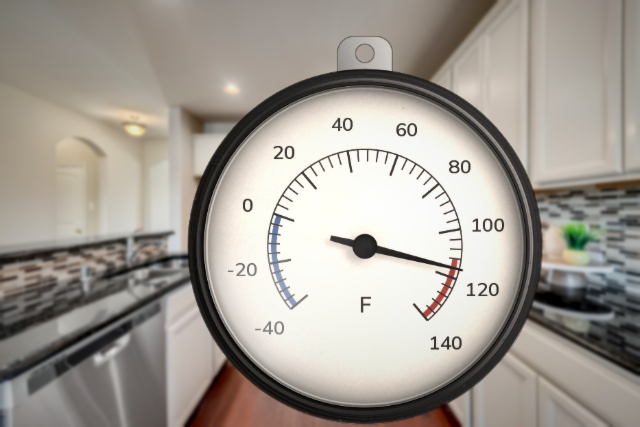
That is °F 116
